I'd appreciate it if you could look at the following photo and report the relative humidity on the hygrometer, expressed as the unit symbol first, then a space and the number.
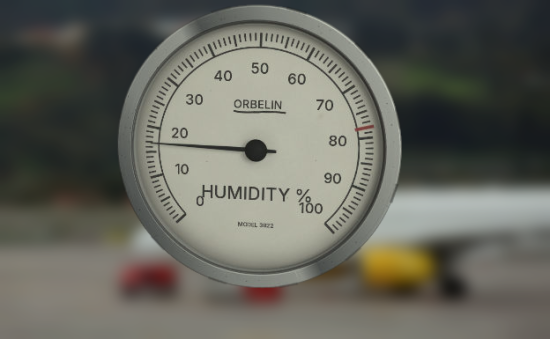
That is % 17
